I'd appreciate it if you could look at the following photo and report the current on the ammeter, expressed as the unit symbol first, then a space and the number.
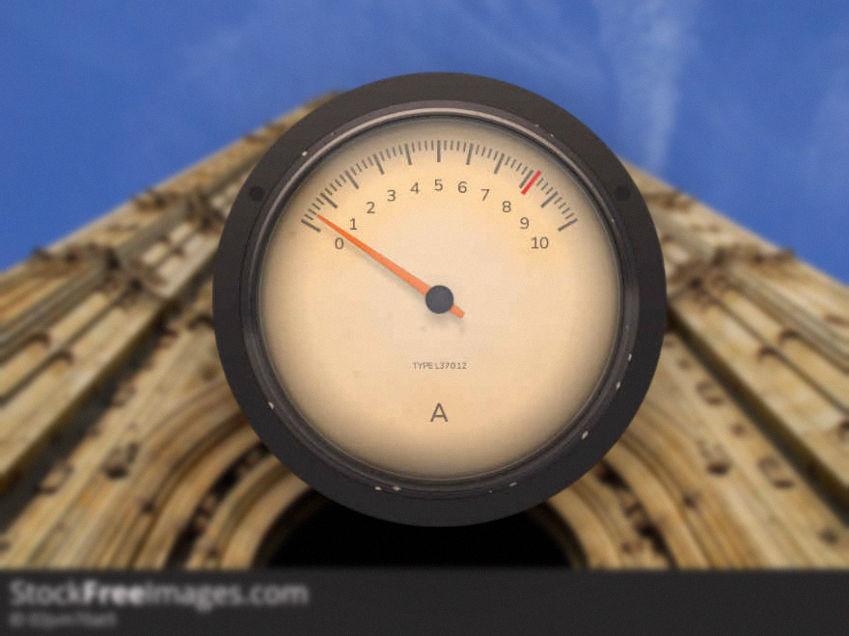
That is A 0.4
